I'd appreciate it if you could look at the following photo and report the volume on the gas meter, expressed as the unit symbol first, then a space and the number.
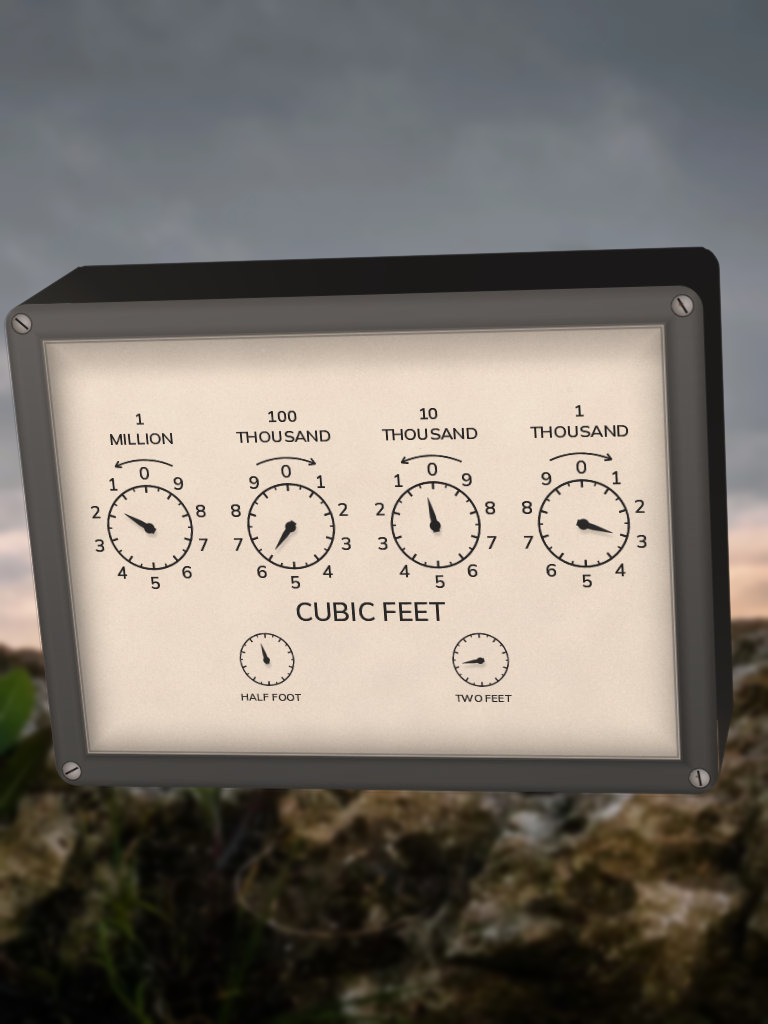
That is ft³ 160300
